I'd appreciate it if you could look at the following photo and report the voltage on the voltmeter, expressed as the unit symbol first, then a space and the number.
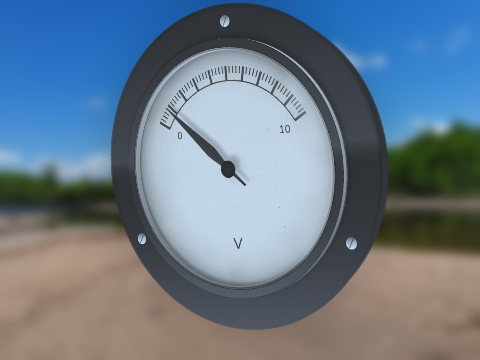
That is V 1
